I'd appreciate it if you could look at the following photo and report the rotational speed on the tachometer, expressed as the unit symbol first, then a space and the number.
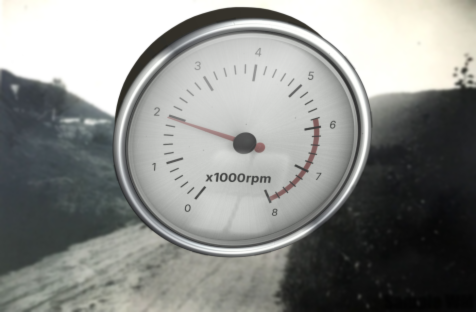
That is rpm 2000
